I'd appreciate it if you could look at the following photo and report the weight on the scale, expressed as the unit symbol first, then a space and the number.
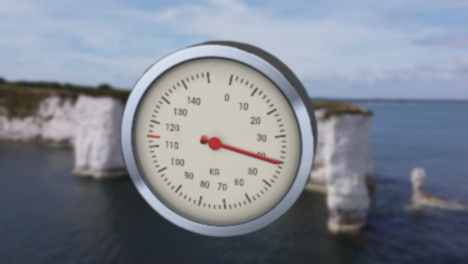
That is kg 40
